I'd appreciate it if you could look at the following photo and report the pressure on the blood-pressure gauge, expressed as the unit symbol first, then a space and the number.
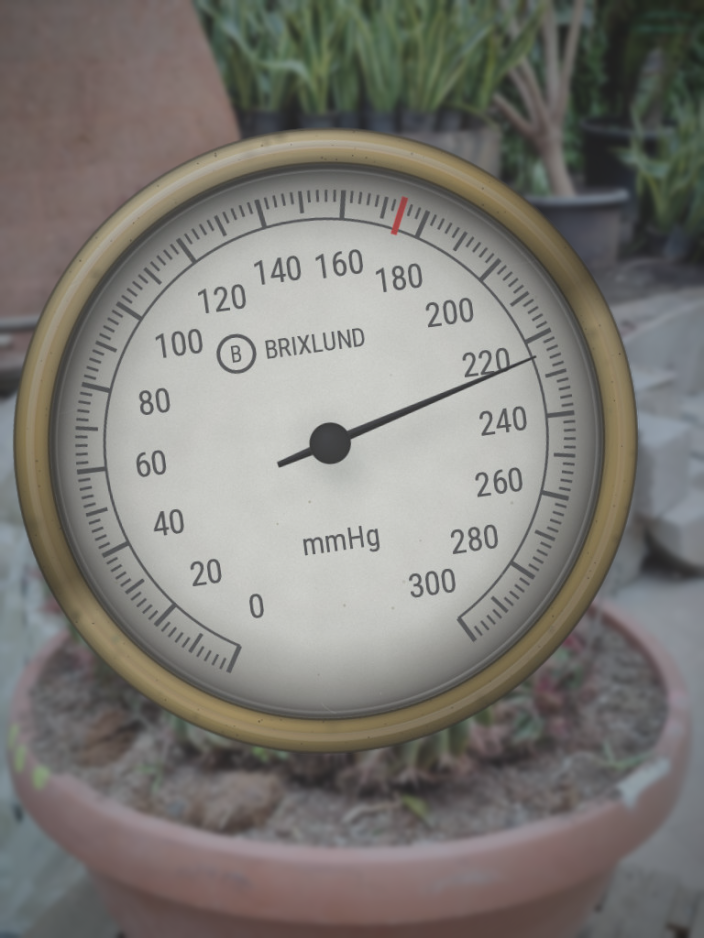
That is mmHg 224
